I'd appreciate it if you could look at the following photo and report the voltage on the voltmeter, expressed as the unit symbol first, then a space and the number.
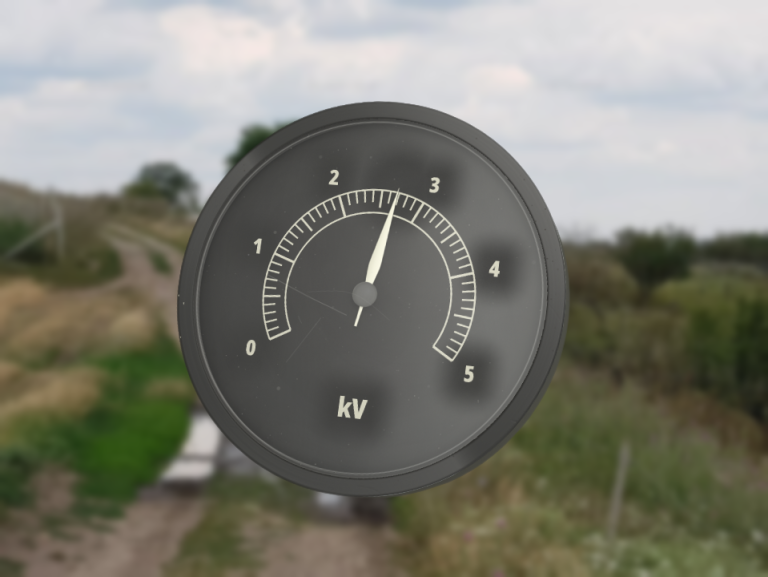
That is kV 2.7
